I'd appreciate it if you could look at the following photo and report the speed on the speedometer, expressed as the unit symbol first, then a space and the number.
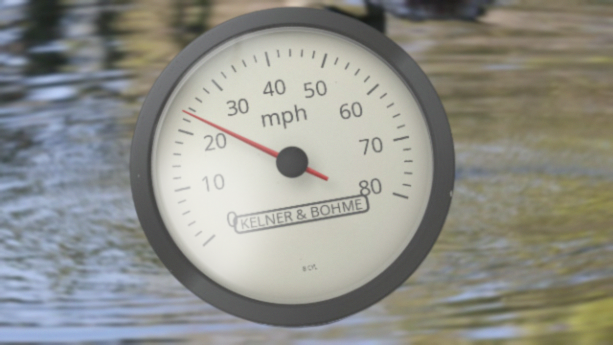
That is mph 23
